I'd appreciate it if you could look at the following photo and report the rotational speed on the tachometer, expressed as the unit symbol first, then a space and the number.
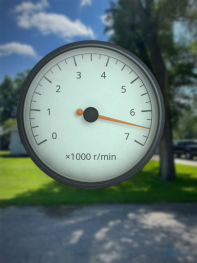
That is rpm 6500
